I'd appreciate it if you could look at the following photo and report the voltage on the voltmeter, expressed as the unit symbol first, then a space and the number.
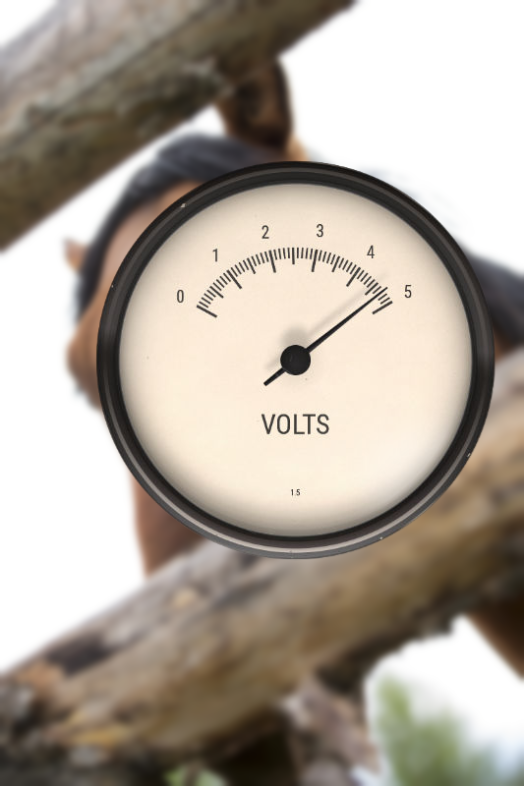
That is V 4.7
